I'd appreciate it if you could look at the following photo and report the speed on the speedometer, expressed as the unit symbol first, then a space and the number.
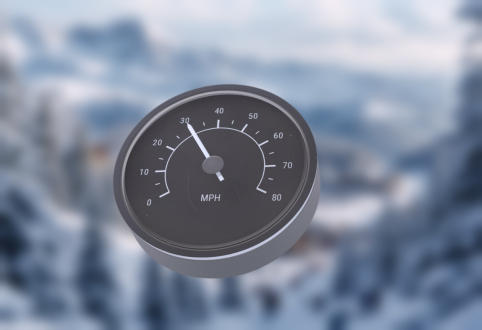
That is mph 30
